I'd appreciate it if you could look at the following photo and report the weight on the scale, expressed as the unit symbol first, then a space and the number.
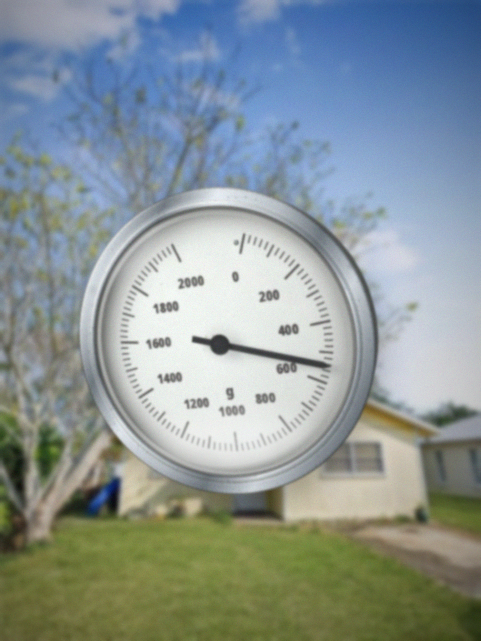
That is g 540
